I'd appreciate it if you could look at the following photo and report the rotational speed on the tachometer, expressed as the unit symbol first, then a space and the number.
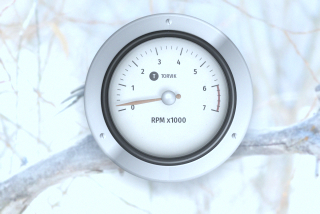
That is rpm 200
